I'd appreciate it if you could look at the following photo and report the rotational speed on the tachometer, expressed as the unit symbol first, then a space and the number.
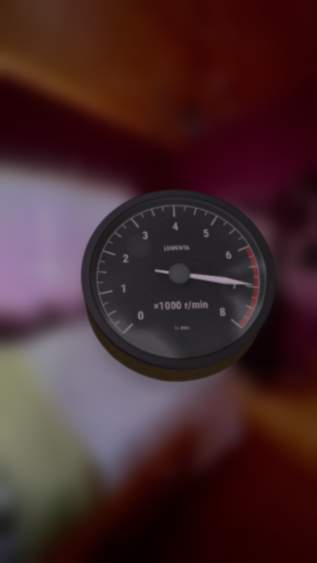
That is rpm 7000
